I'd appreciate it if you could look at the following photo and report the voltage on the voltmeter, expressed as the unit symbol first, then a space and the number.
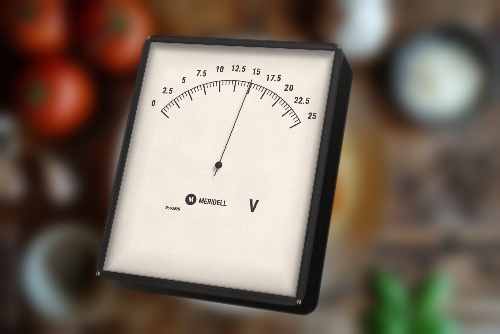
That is V 15
